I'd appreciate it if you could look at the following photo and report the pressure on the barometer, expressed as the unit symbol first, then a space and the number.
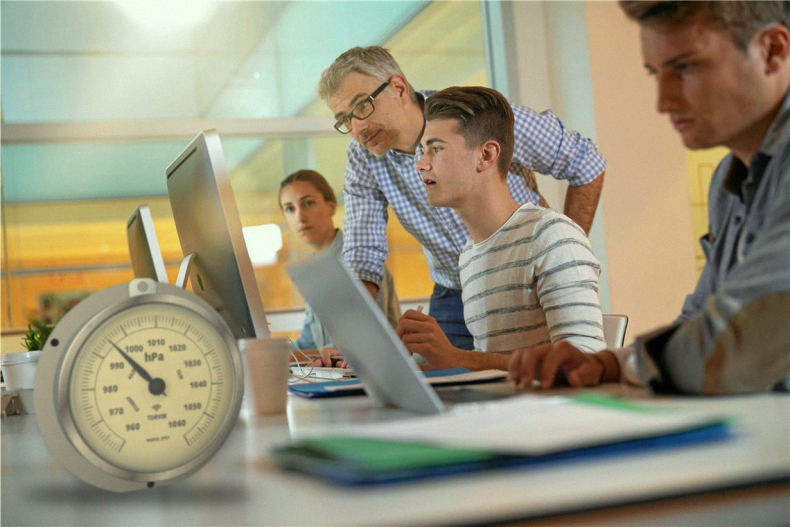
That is hPa 995
